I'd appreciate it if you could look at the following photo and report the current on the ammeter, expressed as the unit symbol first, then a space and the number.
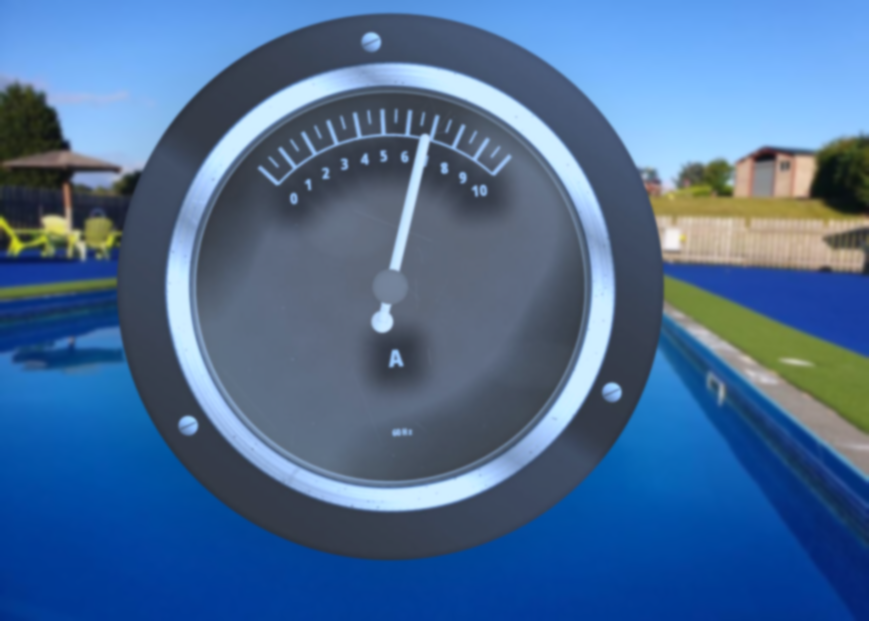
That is A 6.75
